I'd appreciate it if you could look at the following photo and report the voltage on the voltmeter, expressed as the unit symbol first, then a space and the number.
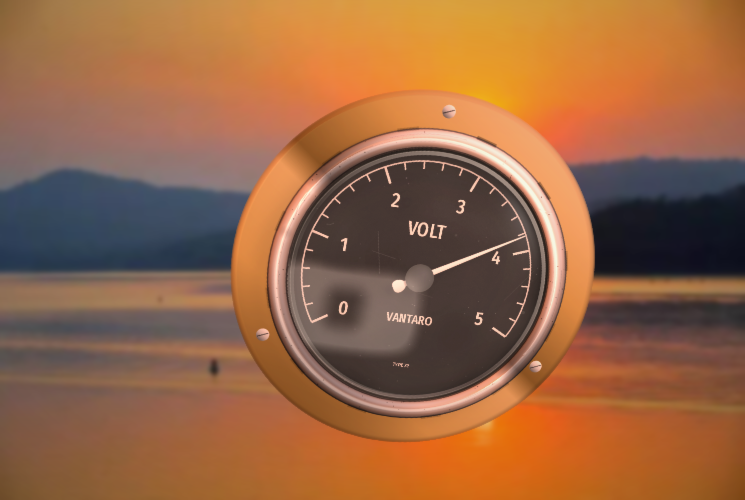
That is V 3.8
